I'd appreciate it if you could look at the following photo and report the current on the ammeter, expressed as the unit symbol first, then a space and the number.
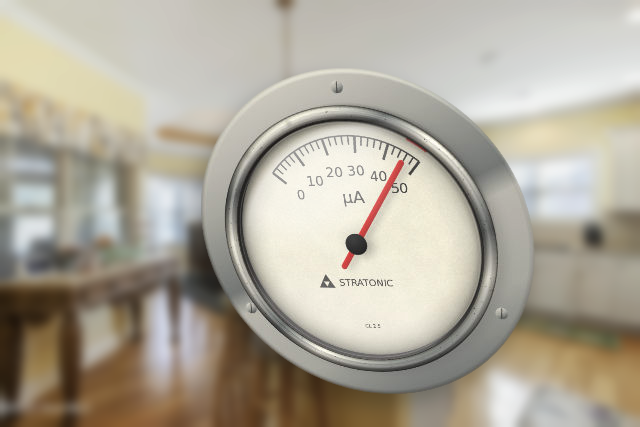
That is µA 46
